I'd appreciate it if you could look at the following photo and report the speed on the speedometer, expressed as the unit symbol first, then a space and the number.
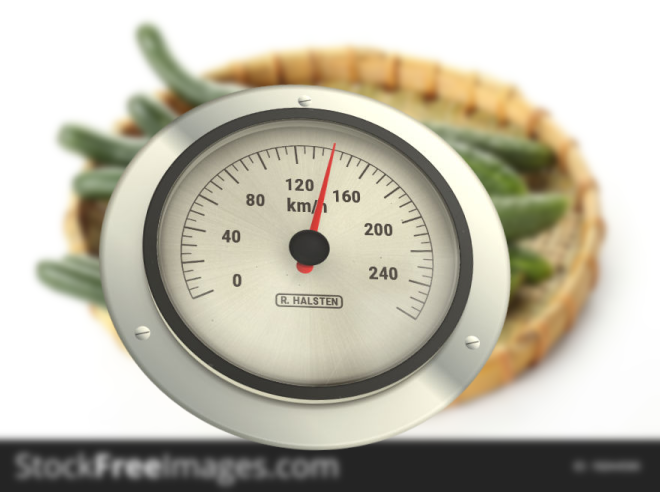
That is km/h 140
